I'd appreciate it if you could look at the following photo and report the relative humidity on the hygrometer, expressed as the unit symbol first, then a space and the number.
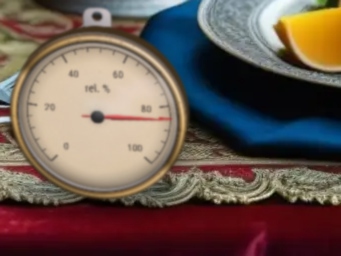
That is % 84
